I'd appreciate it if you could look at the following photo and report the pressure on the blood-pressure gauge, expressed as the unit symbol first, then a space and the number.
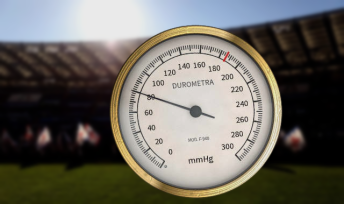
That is mmHg 80
